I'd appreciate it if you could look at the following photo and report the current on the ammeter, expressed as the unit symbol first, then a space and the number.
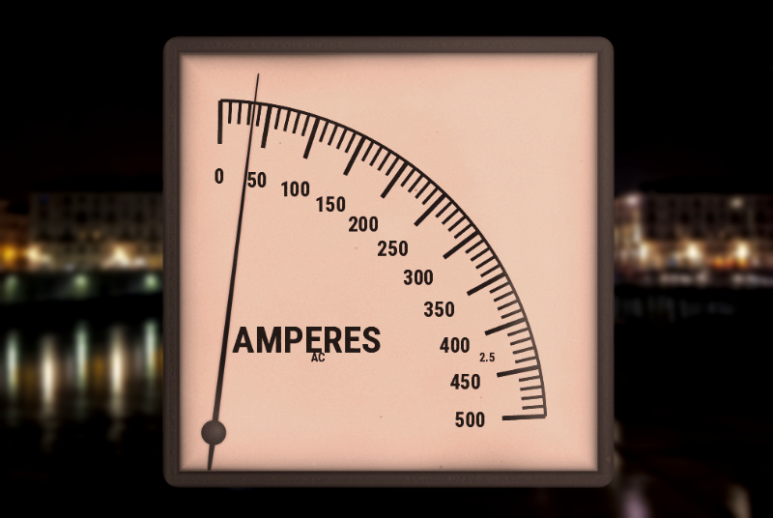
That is A 35
